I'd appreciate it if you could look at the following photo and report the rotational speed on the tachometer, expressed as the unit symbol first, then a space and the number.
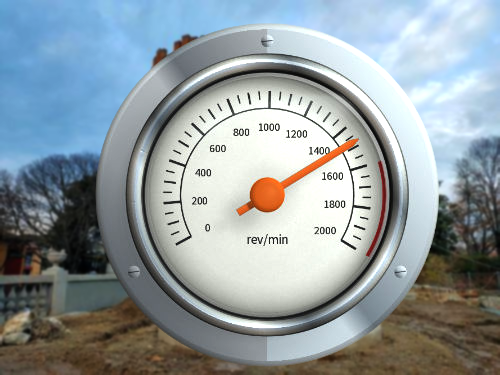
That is rpm 1475
